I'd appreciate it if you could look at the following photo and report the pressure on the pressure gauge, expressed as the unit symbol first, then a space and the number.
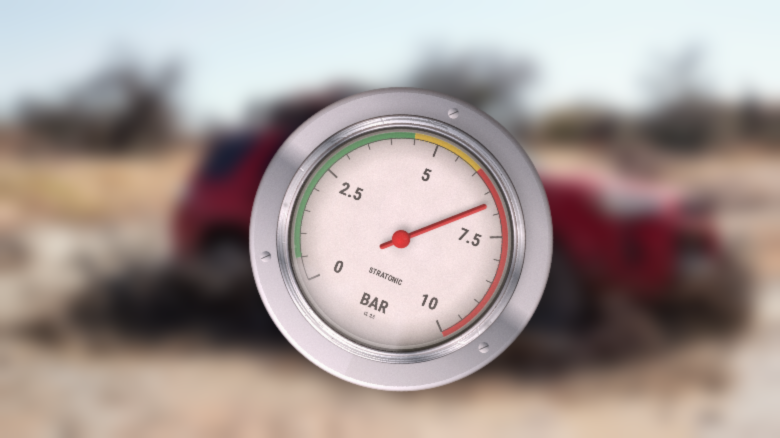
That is bar 6.75
